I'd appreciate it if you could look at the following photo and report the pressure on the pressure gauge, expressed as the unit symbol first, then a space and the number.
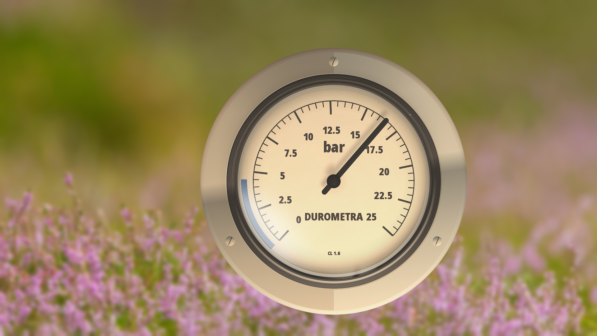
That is bar 16.5
